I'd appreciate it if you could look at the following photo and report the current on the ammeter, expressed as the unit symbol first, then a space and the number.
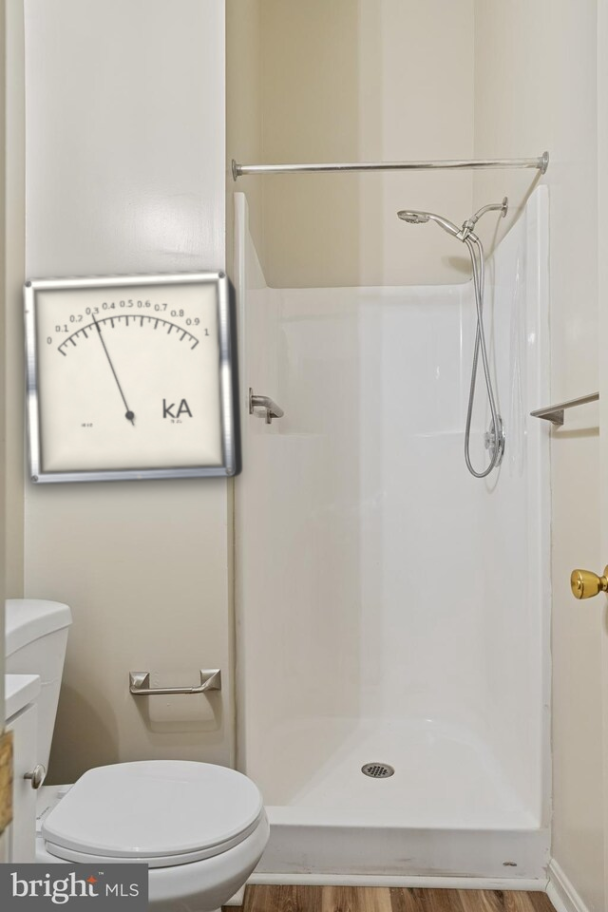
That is kA 0.3
